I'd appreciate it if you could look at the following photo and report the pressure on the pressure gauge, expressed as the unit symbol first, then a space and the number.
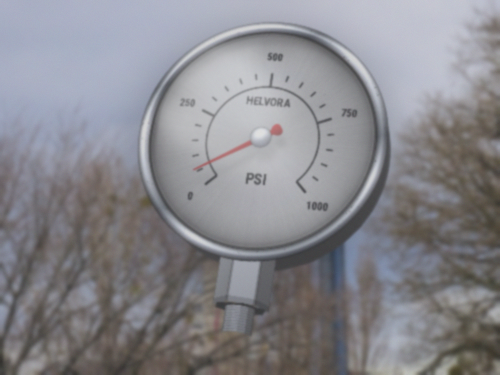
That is psi 50
